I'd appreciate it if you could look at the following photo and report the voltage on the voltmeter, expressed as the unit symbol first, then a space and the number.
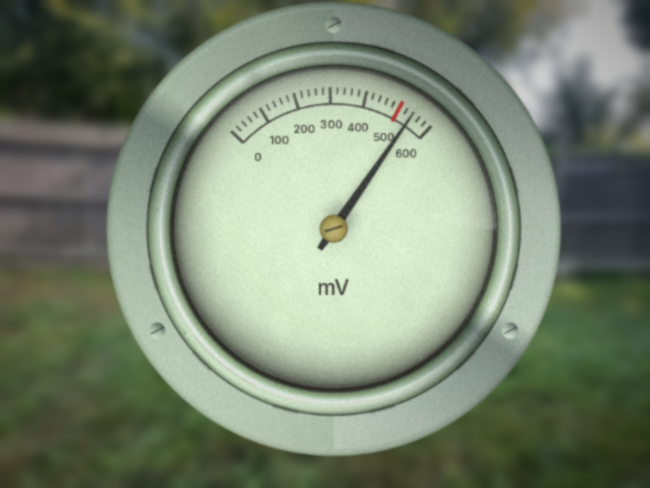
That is mV 540
